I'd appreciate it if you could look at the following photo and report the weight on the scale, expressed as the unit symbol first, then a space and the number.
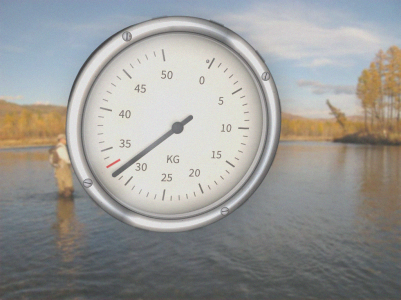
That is kg 32
